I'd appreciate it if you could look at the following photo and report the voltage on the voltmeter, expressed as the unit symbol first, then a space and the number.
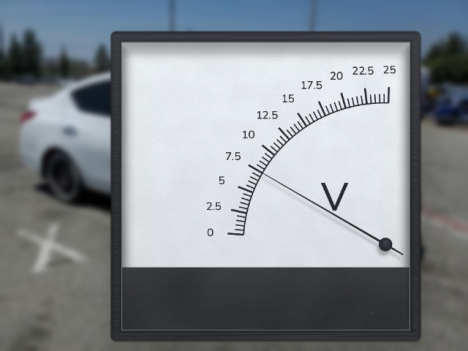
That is V 7.5
